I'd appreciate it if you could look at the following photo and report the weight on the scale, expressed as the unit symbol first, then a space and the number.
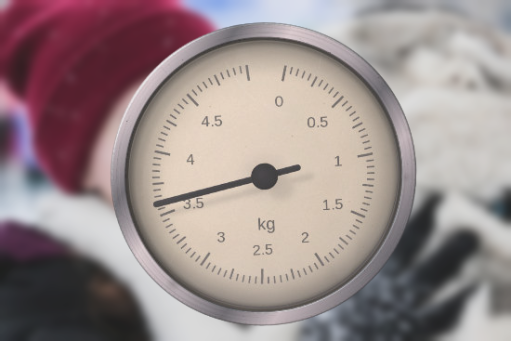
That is kg 3.6
